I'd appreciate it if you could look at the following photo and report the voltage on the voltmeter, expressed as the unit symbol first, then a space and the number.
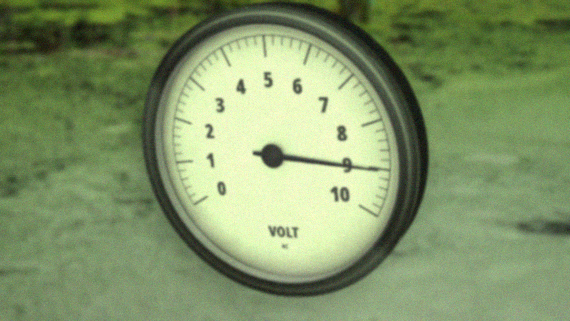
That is V 9
